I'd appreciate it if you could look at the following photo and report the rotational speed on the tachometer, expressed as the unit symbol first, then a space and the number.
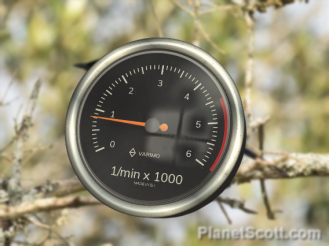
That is rpm 800
